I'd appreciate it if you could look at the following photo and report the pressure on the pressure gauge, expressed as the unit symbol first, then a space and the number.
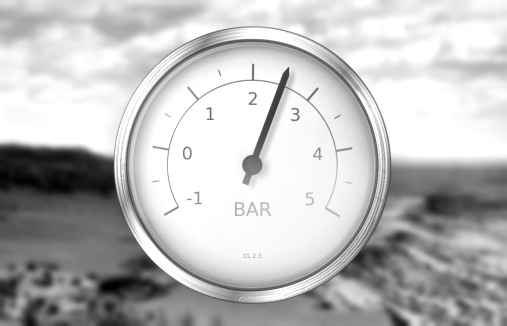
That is bar 2.5
